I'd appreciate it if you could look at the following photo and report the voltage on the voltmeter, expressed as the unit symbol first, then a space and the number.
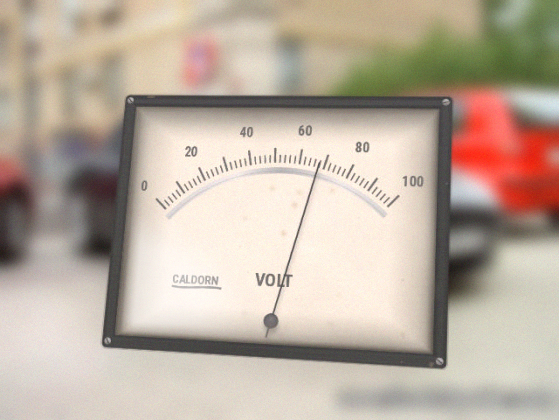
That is V 68
